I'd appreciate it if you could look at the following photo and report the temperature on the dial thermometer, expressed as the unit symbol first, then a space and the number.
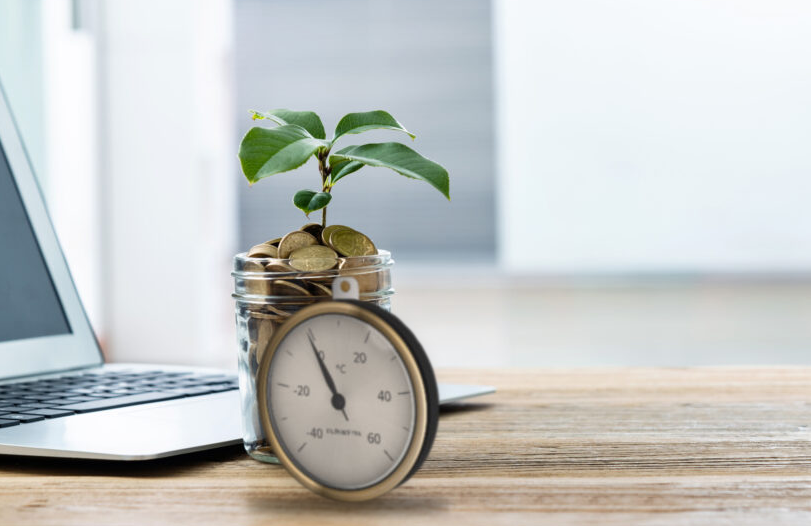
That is °C 0
